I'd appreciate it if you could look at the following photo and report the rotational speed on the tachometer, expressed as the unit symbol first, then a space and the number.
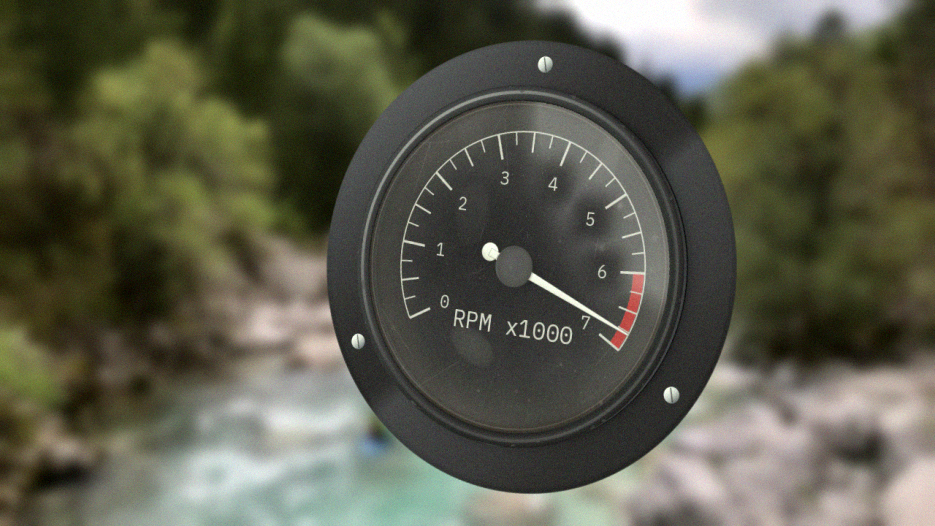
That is rpm 6750
